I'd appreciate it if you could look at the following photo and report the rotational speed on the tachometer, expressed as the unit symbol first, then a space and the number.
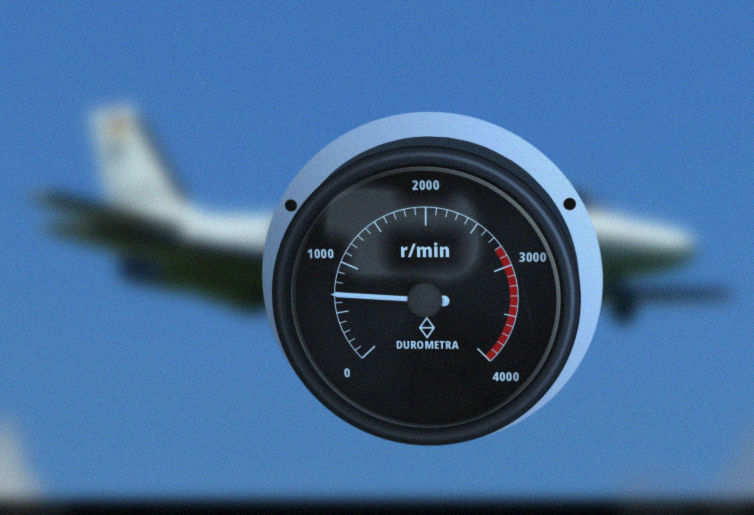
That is rpm 700
